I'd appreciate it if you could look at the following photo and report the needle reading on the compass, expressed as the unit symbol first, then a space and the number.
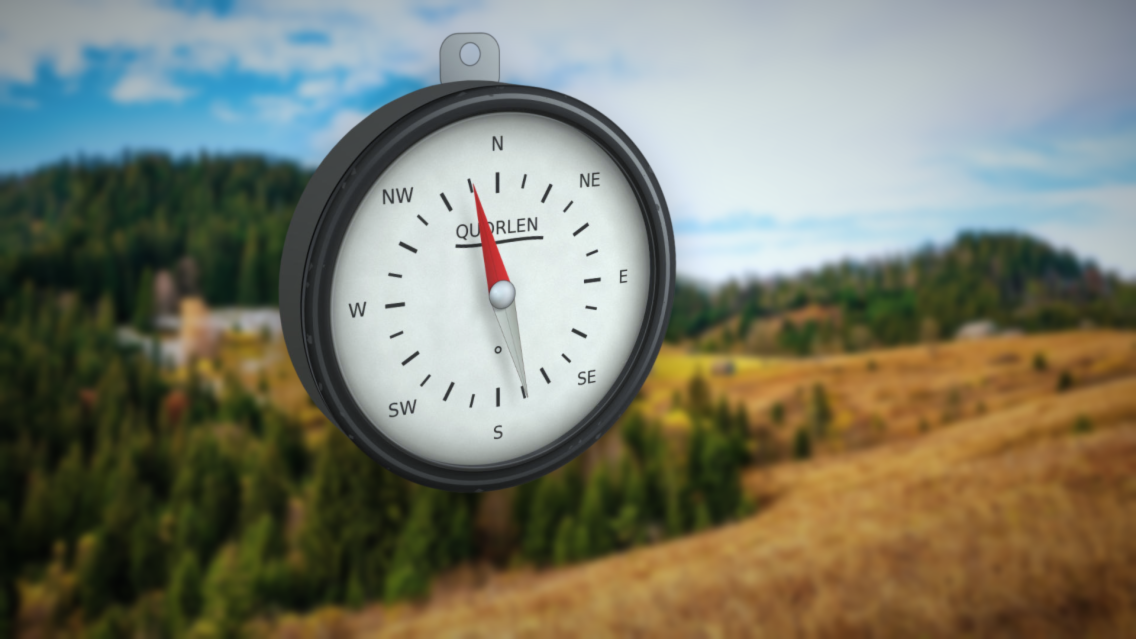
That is ° 345
